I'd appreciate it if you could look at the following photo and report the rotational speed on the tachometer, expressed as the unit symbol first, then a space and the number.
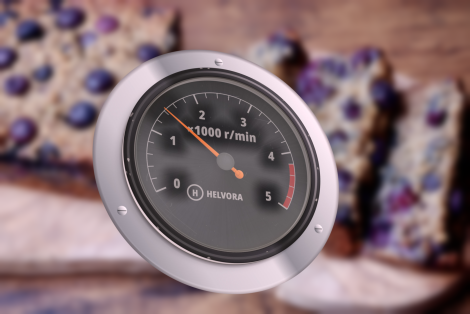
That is rpm 1400
